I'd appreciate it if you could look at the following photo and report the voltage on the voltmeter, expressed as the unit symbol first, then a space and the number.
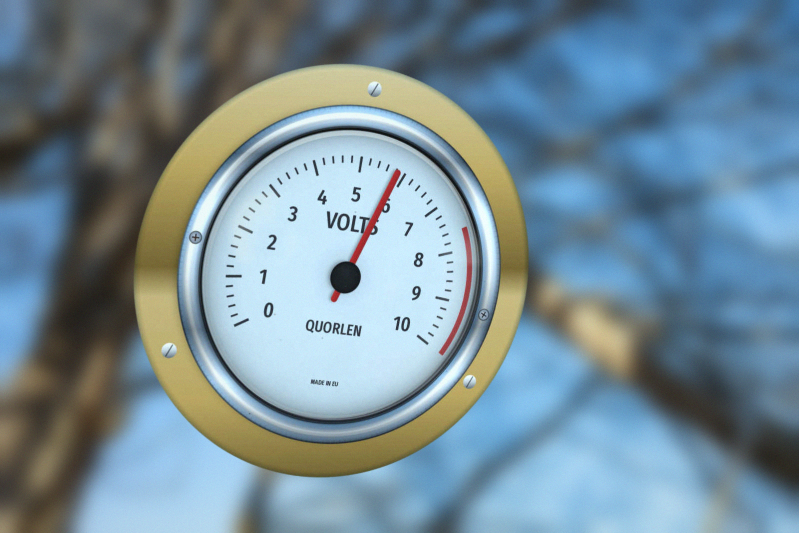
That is V 5.8
